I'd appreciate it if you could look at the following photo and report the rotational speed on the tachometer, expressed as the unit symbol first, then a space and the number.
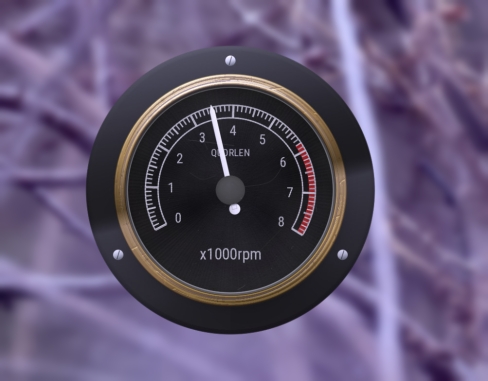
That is rpm 3500
